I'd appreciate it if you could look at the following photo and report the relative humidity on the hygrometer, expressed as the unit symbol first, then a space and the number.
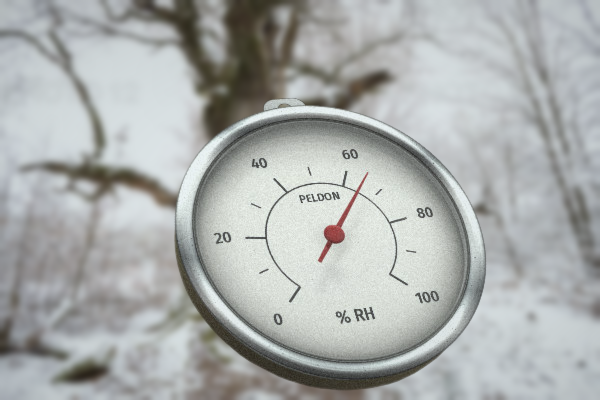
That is % 65
